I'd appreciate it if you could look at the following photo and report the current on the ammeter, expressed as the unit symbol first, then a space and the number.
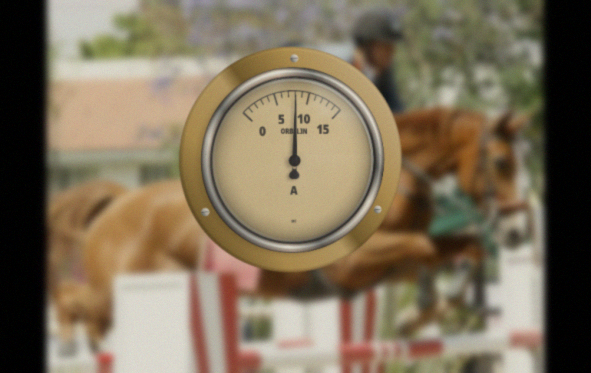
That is A 8
